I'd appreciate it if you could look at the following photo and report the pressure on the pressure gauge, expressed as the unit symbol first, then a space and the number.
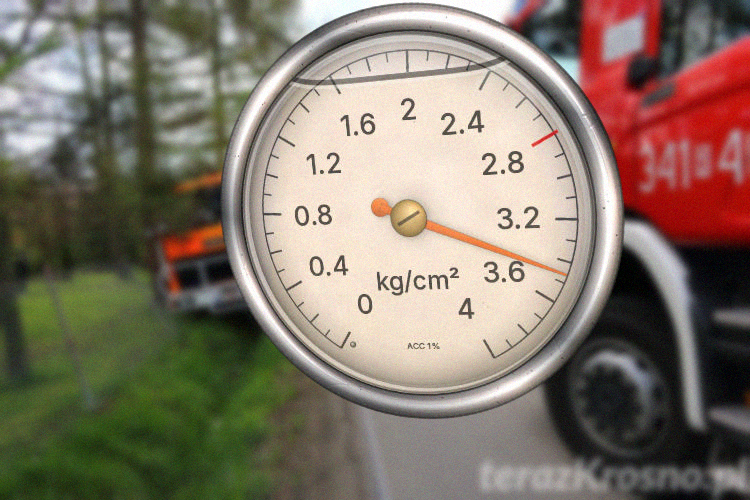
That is kg/cm² 3.45
